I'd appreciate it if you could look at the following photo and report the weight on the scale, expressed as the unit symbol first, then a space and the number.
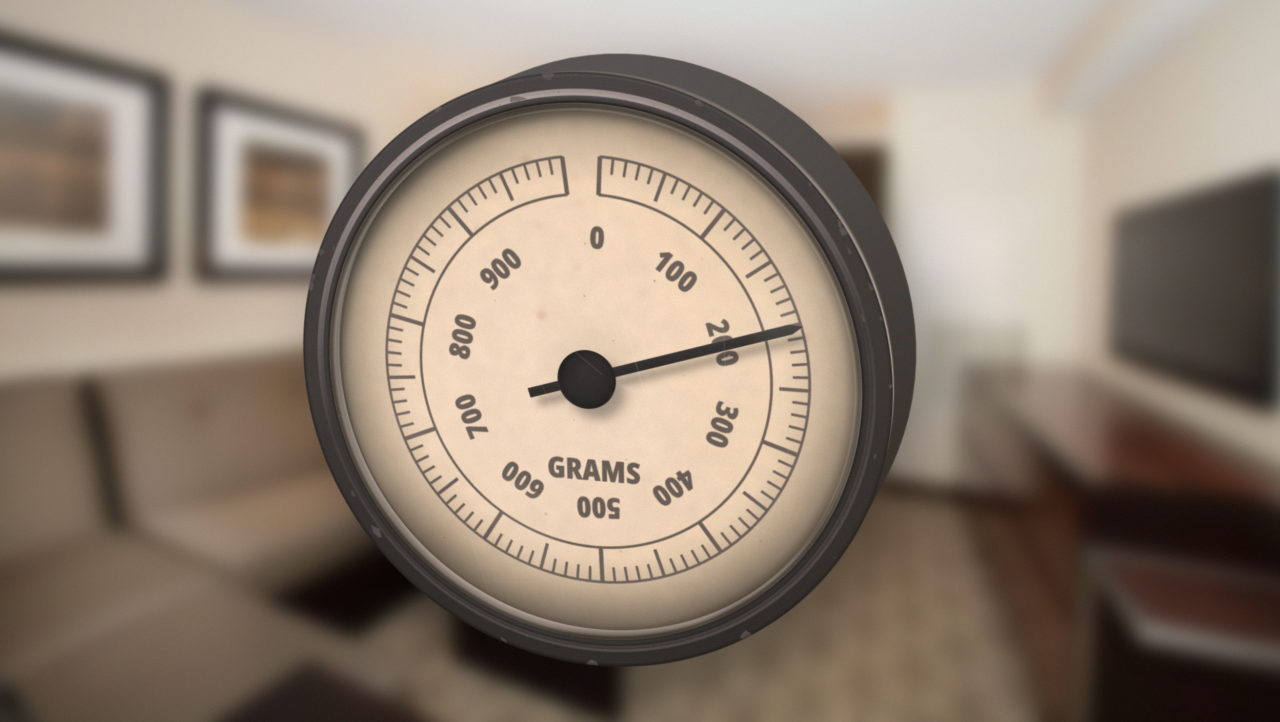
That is g 200
